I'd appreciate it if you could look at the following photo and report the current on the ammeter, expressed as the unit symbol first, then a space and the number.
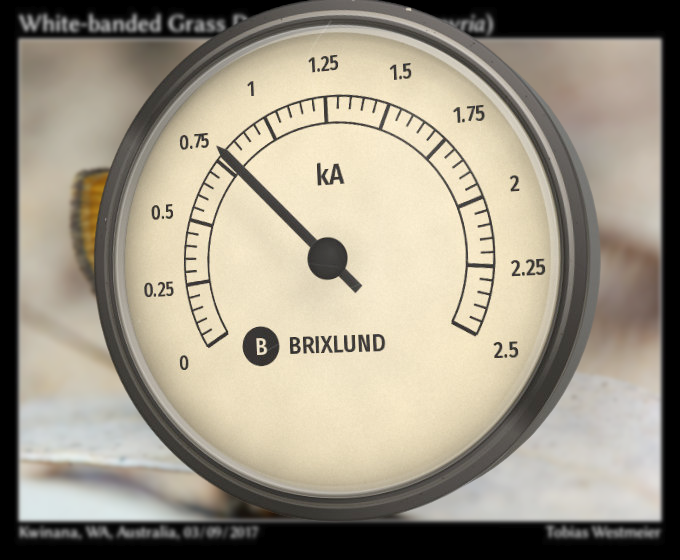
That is kA 0.8
